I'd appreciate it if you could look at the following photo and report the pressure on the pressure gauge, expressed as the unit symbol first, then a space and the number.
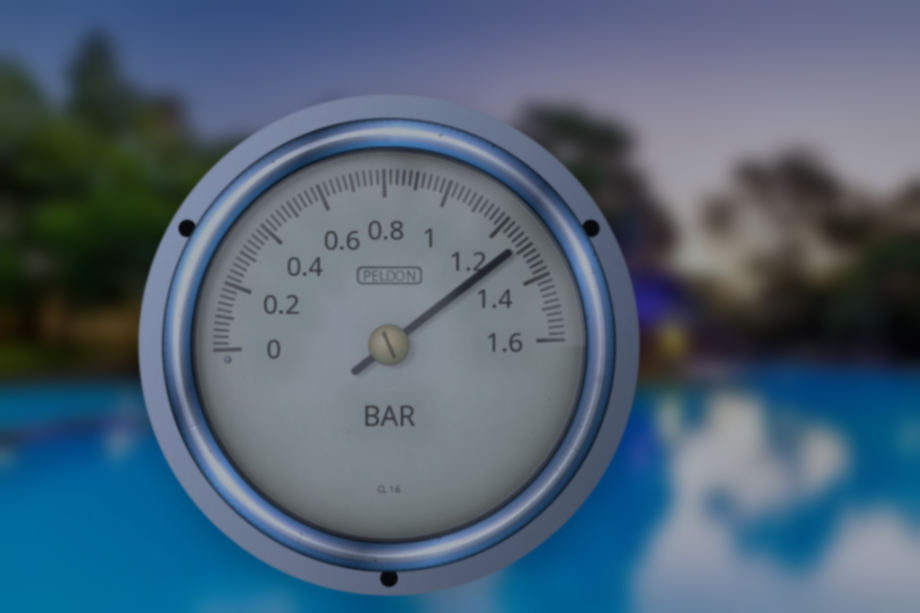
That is bar 1.28
